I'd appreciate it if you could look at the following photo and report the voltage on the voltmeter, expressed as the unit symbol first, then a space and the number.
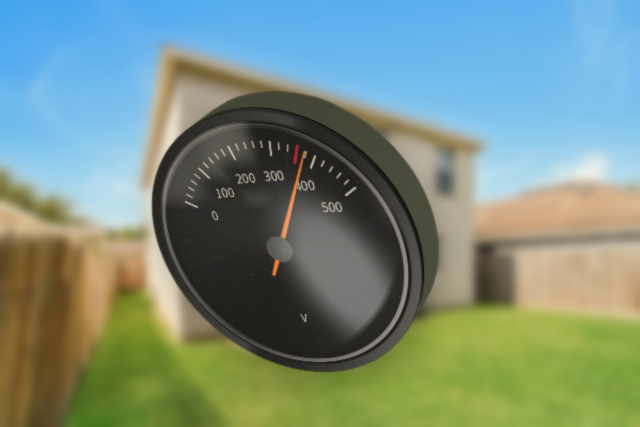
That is V 380
